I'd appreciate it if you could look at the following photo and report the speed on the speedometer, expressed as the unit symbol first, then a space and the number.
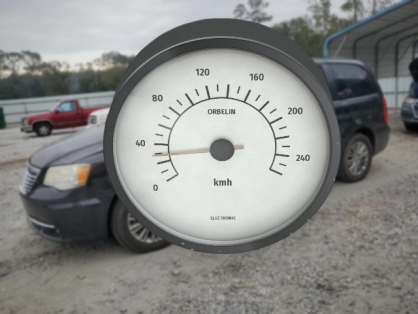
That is km/h 30
